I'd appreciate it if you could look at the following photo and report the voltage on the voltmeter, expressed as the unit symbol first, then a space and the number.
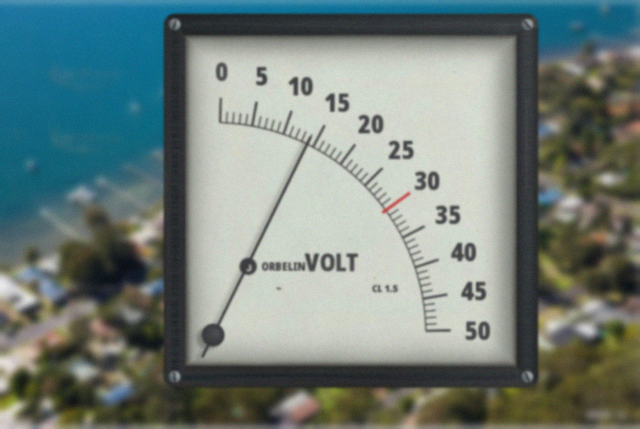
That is V 14
